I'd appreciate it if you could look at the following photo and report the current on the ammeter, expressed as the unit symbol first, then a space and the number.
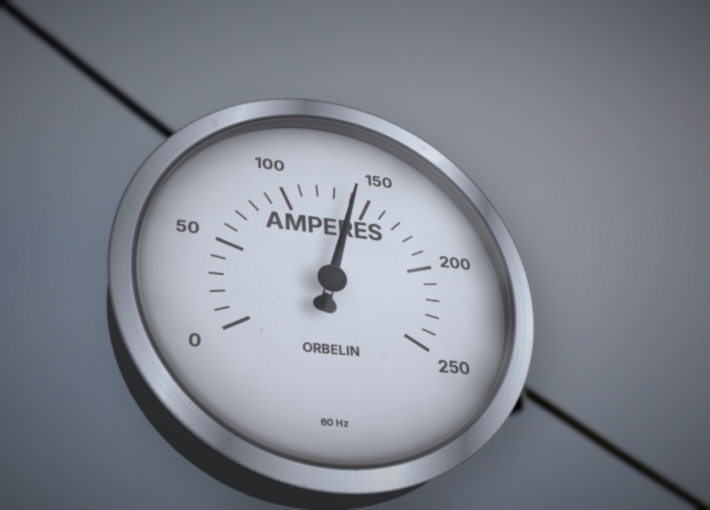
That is A 140
